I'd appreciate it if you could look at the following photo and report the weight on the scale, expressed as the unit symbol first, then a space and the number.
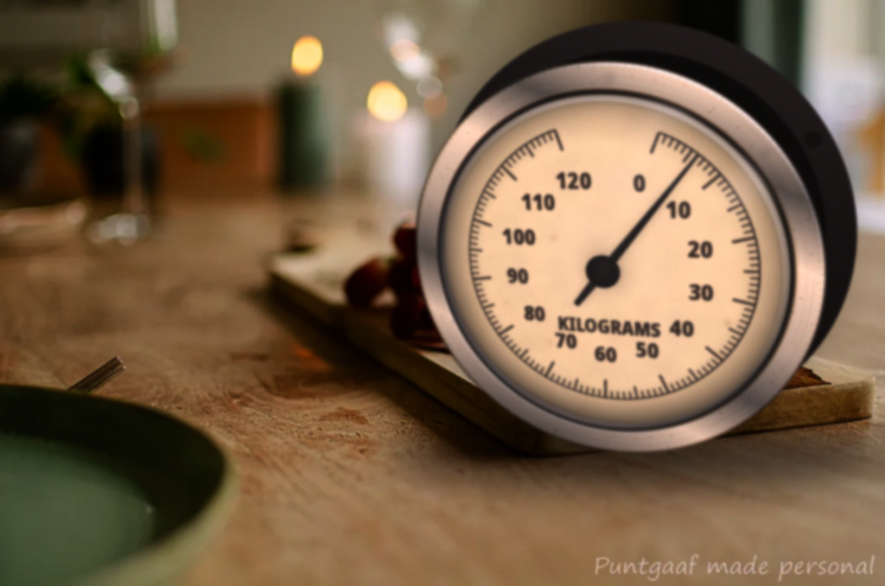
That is kg 6
